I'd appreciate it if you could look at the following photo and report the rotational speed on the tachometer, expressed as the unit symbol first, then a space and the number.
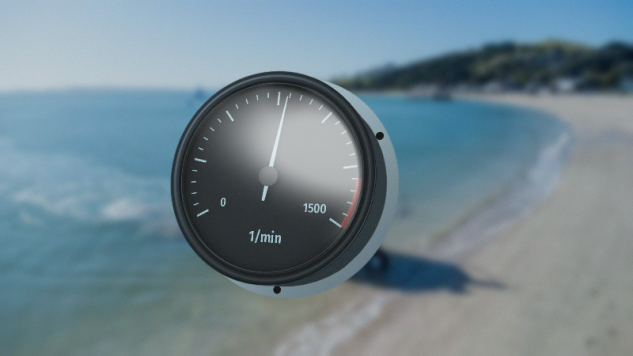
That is rpm 800
